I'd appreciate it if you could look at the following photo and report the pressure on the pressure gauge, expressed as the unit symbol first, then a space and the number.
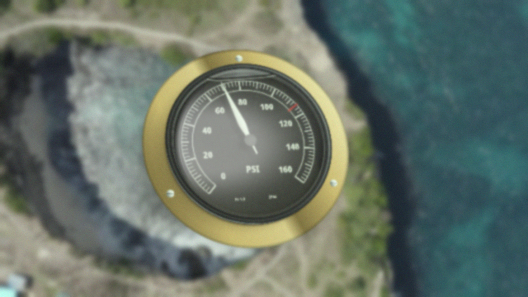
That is psi 70
